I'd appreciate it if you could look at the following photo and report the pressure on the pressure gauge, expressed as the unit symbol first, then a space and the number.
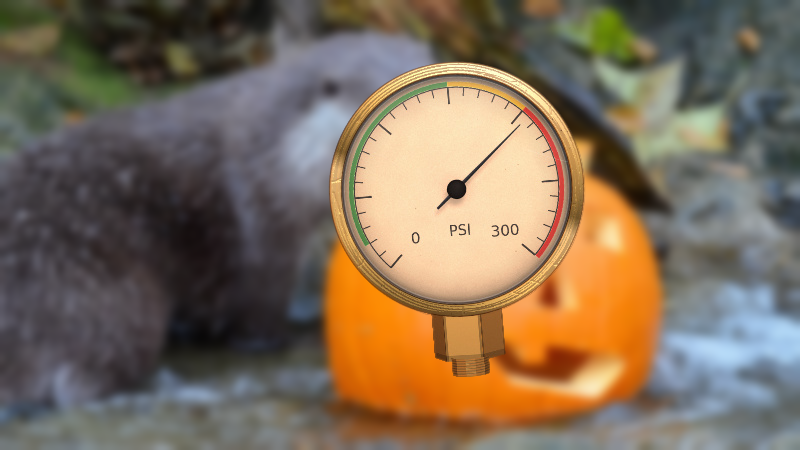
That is psi 205
